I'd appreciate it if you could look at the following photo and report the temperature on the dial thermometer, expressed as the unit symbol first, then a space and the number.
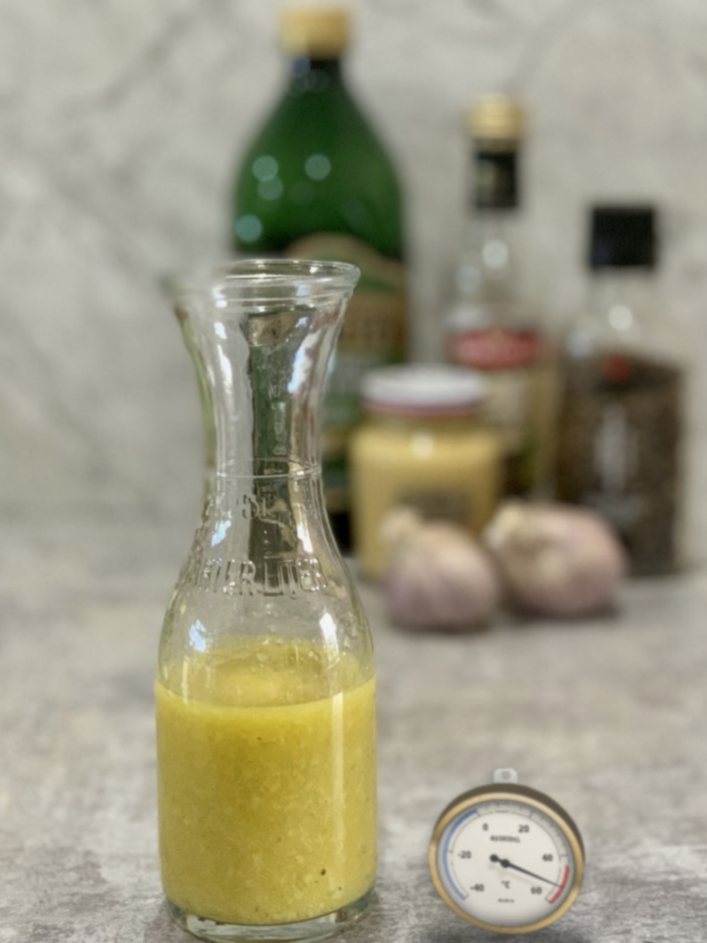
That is °C 52
